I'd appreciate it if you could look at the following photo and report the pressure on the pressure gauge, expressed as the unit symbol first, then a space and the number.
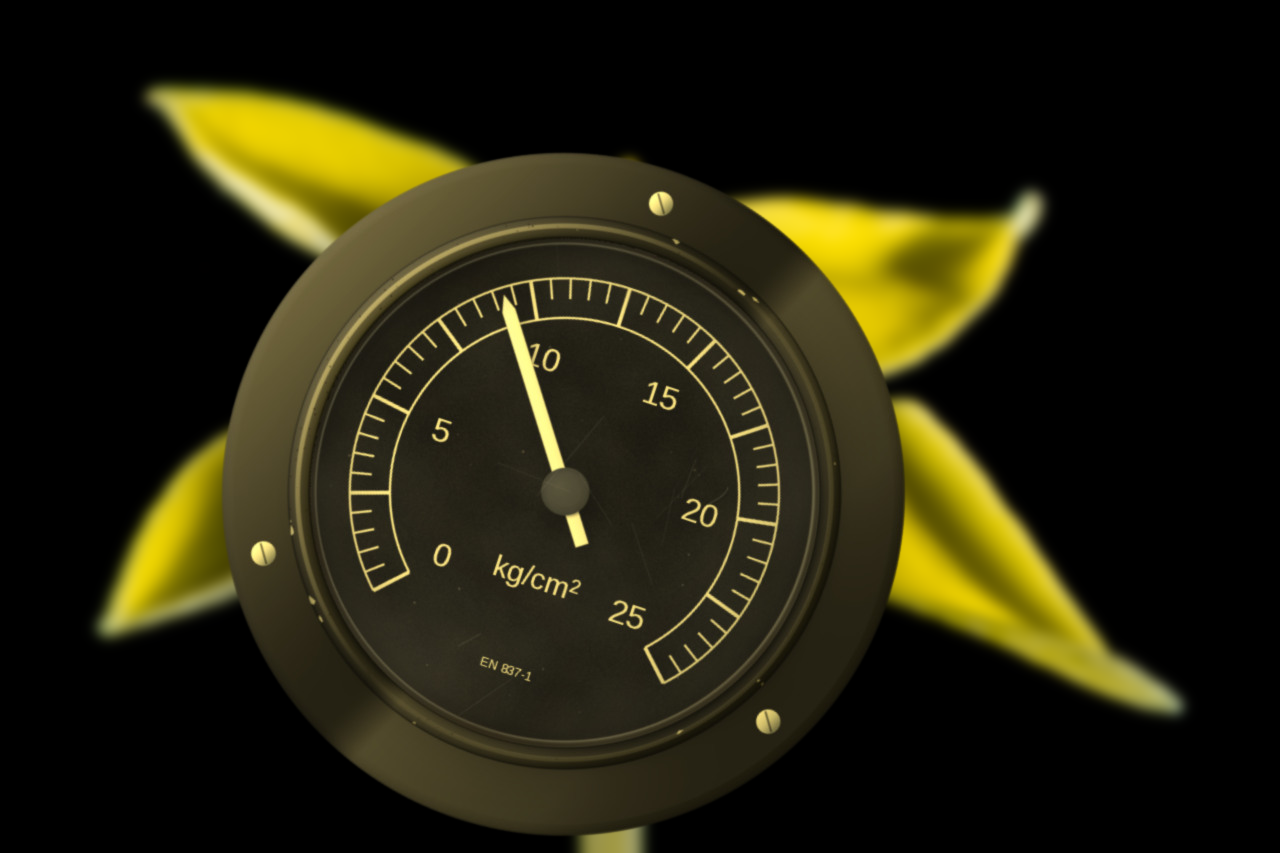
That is kg/cm² 9.25
